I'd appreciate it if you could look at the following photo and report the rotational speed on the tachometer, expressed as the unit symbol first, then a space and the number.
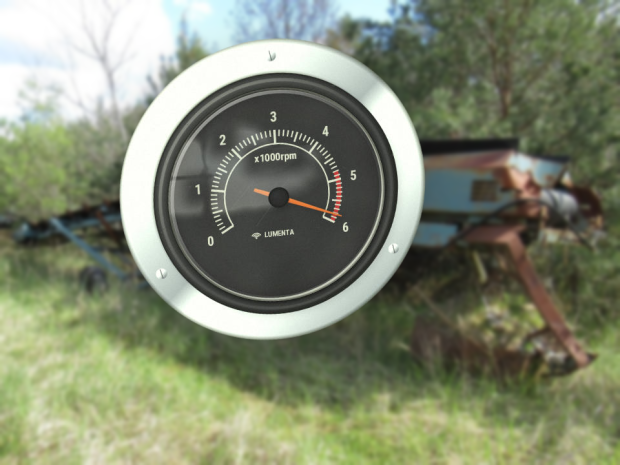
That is rpm 5800
